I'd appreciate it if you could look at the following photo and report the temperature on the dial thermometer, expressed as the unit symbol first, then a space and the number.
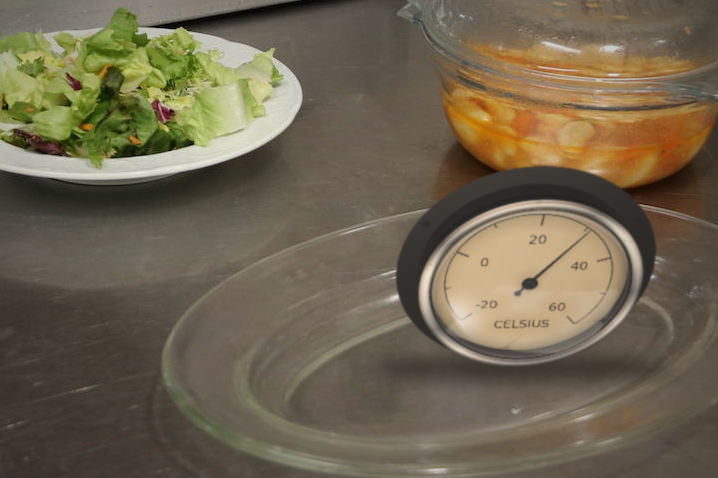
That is °C 30
